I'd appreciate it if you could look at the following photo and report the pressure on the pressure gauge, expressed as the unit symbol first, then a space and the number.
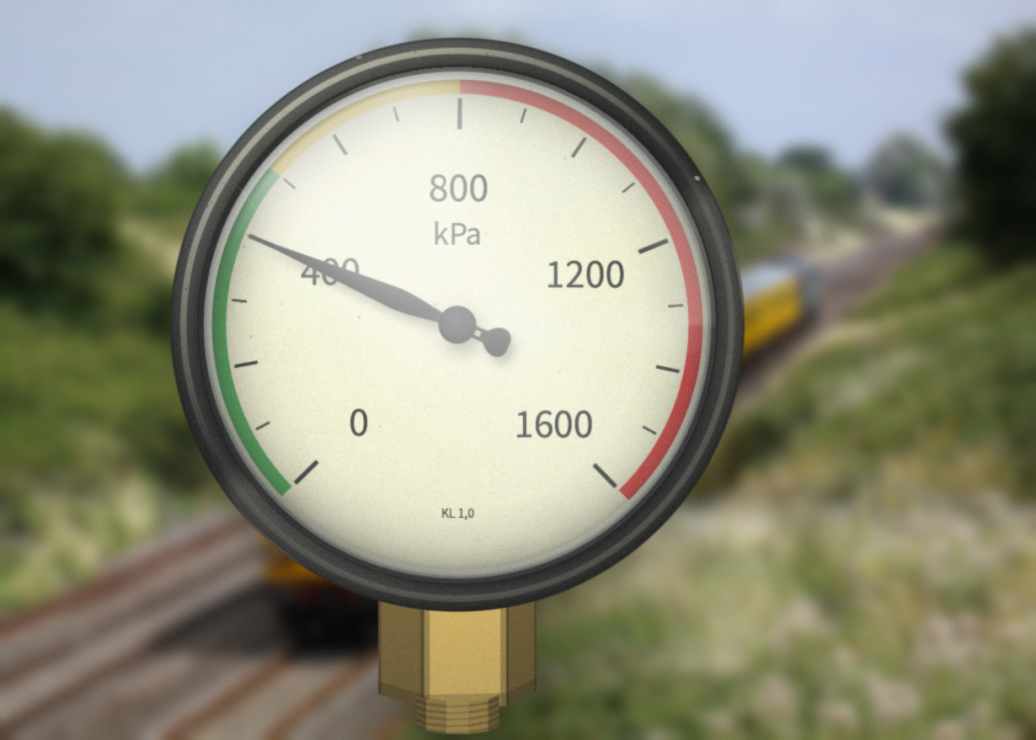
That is kPa 400
